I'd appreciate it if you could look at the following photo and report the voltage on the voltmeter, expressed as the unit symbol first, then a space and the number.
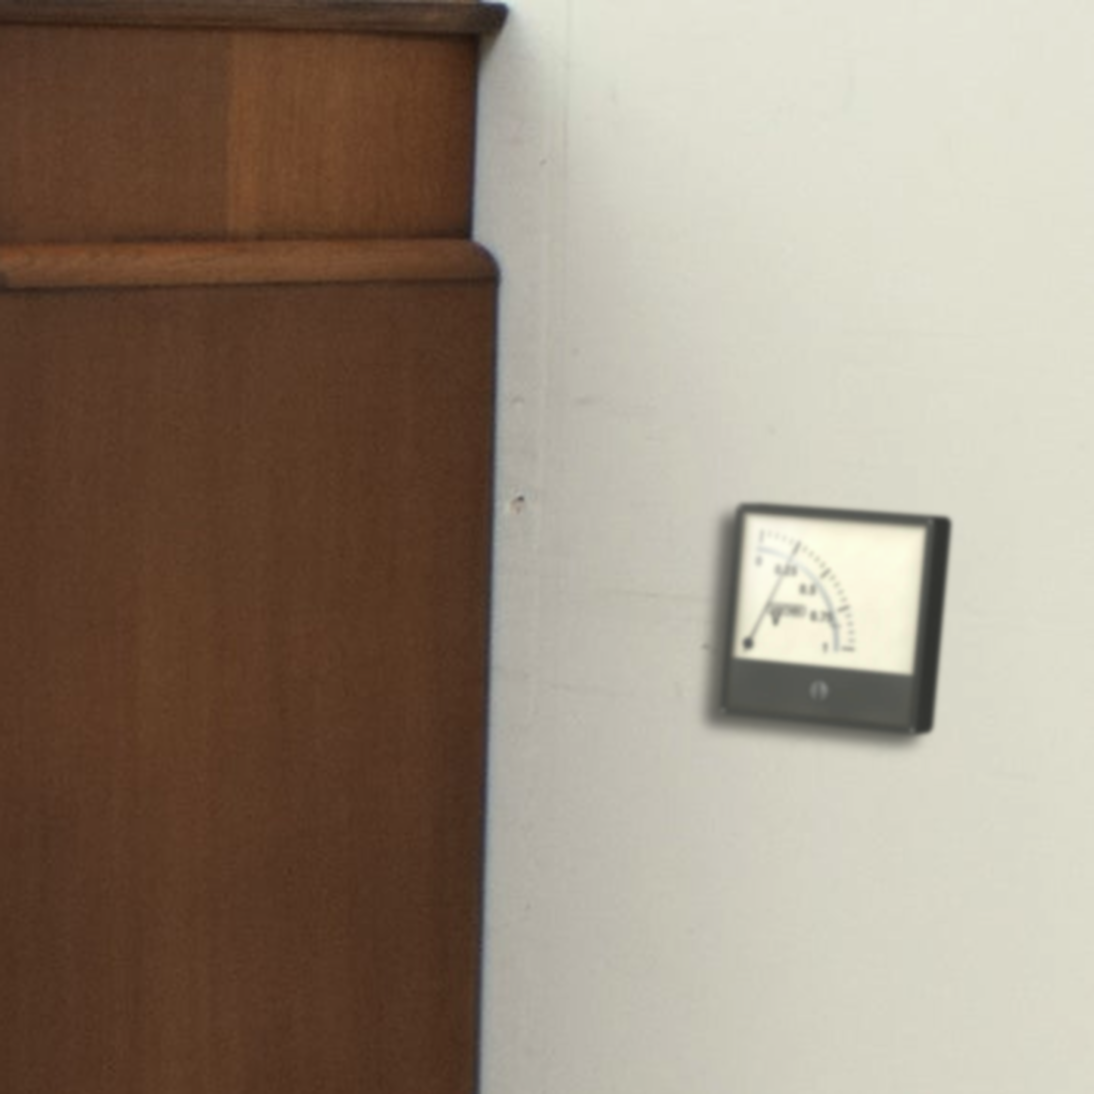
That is V 0.25
